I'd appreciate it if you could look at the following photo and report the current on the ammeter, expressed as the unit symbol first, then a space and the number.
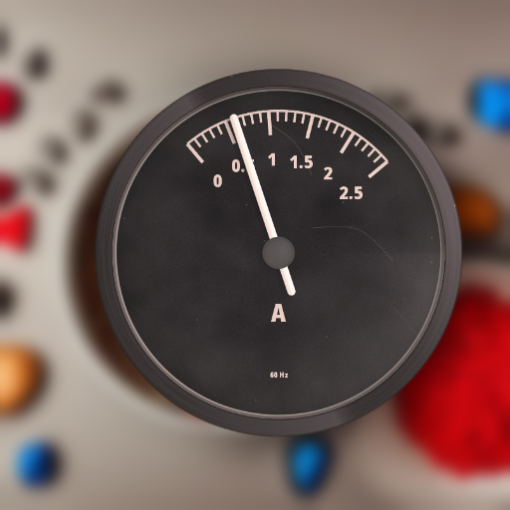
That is A 0.6
